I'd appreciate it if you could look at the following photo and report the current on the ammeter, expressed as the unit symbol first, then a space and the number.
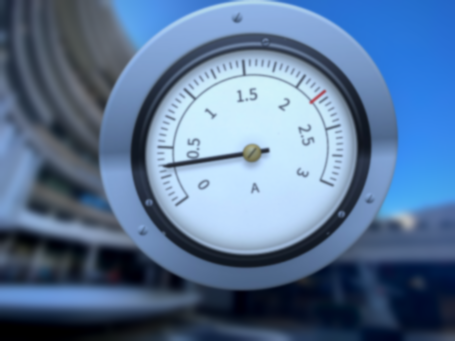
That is A 0.35
